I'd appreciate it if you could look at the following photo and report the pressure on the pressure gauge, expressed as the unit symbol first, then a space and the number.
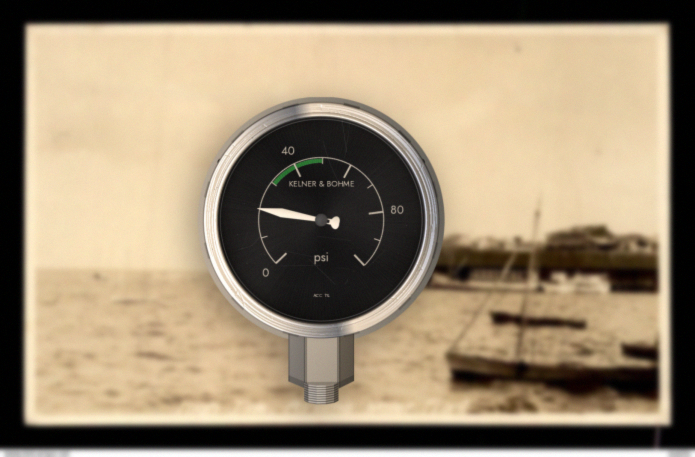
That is psi 20
